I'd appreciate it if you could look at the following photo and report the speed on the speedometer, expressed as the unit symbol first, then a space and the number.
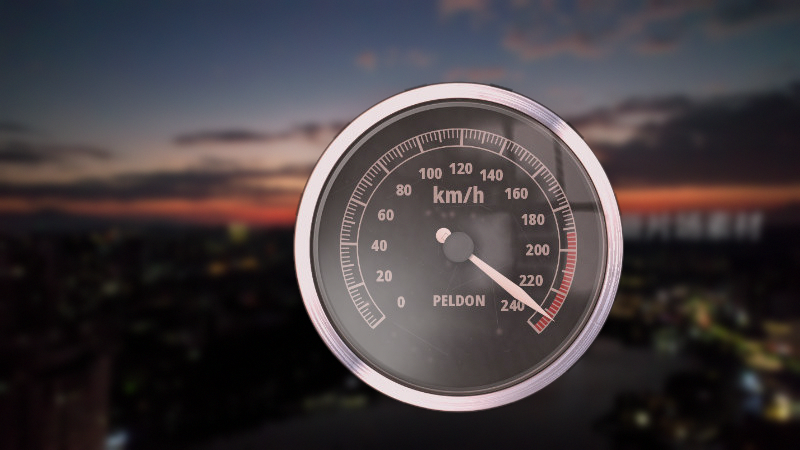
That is km/h 232
